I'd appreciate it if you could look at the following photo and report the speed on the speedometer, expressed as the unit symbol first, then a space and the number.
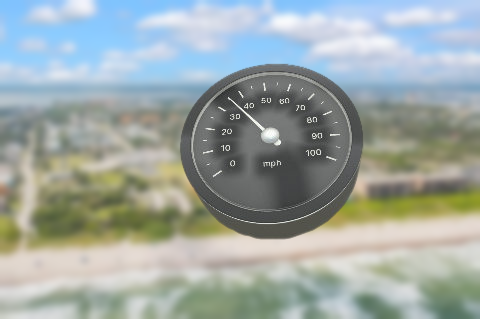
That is mph 35
